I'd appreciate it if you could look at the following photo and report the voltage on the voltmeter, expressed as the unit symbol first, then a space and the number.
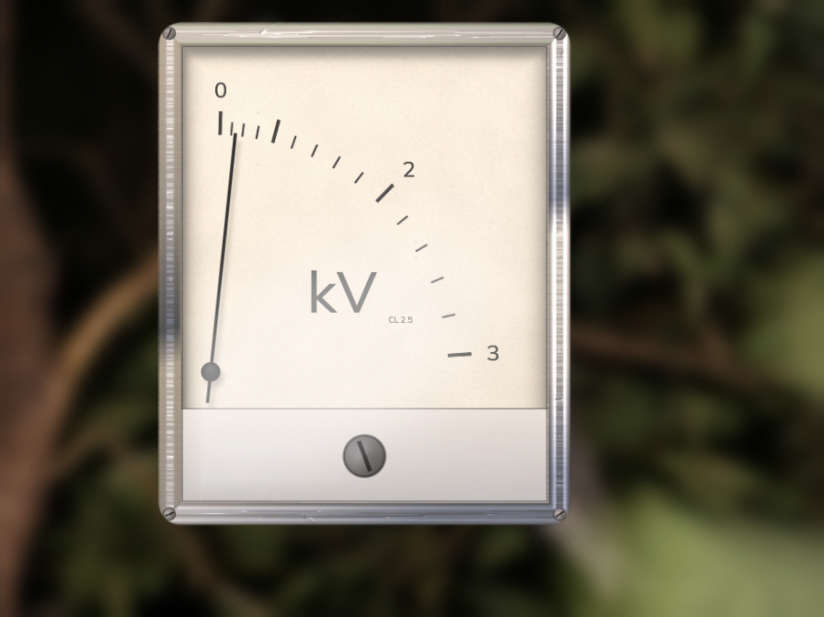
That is kV 0.5
